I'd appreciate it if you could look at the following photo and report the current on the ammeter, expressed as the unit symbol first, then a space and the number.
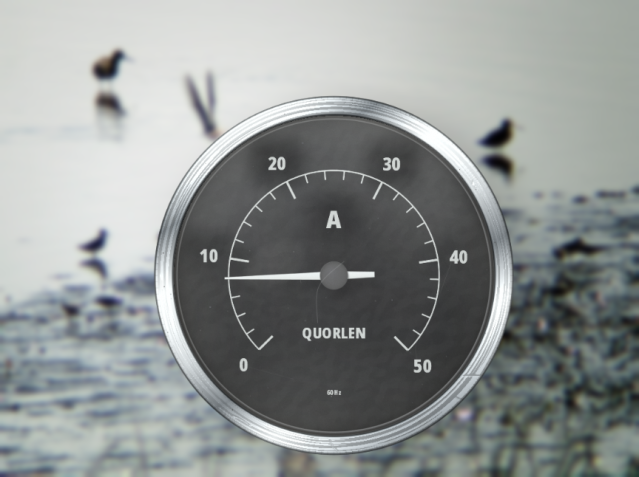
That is A 8
